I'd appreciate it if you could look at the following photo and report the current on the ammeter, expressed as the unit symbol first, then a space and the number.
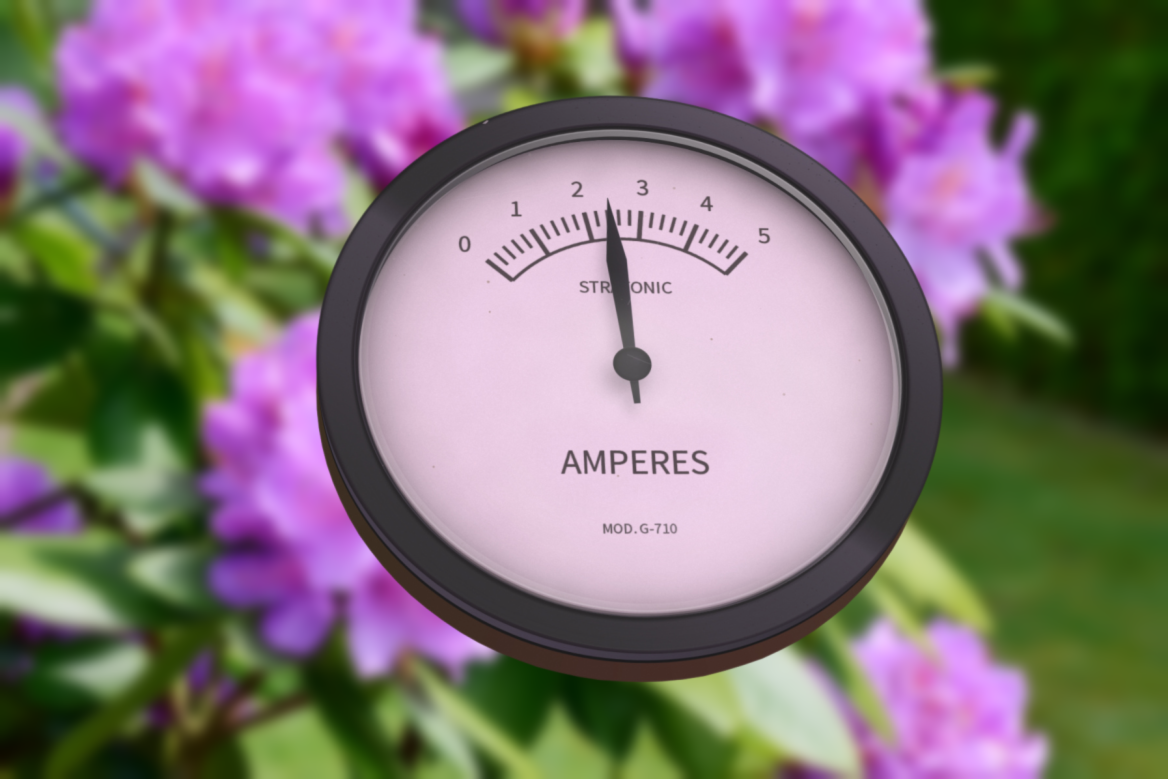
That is A 2.4
